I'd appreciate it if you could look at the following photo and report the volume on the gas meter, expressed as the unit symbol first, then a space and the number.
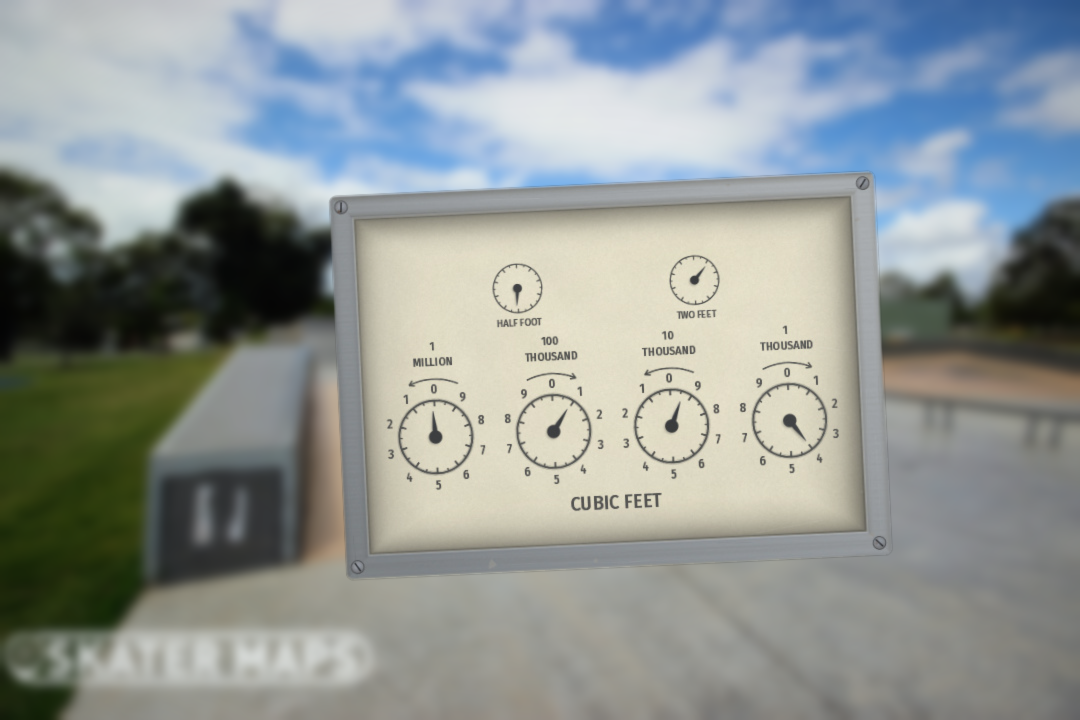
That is ft³ 9400
